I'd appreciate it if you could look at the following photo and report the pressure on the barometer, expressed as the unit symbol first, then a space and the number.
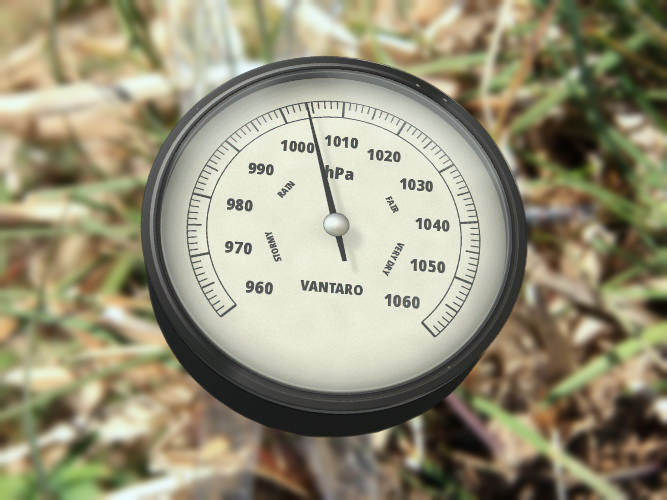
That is hPa 1004
